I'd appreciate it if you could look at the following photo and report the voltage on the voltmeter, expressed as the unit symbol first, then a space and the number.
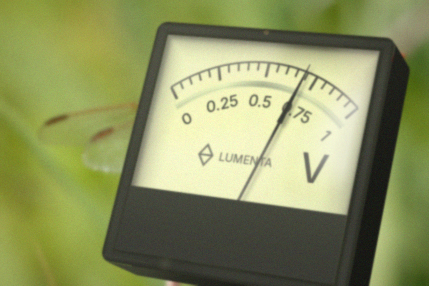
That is V 0.7
